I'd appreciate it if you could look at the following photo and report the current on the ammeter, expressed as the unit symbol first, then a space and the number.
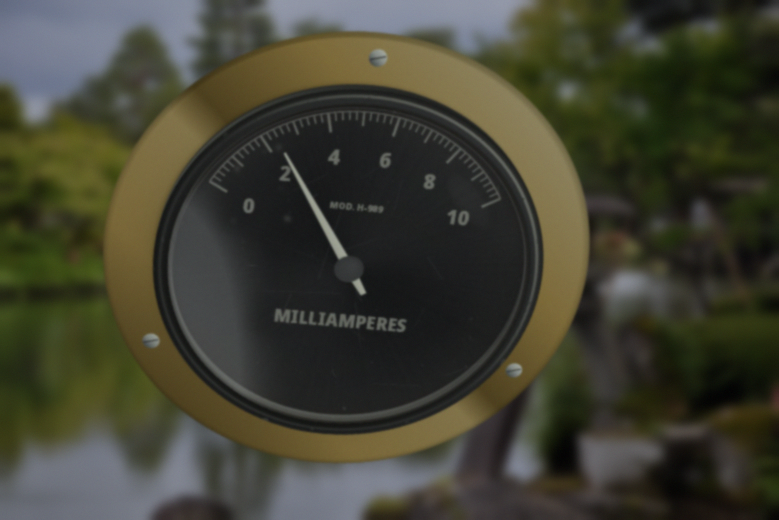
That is mA 2.4
